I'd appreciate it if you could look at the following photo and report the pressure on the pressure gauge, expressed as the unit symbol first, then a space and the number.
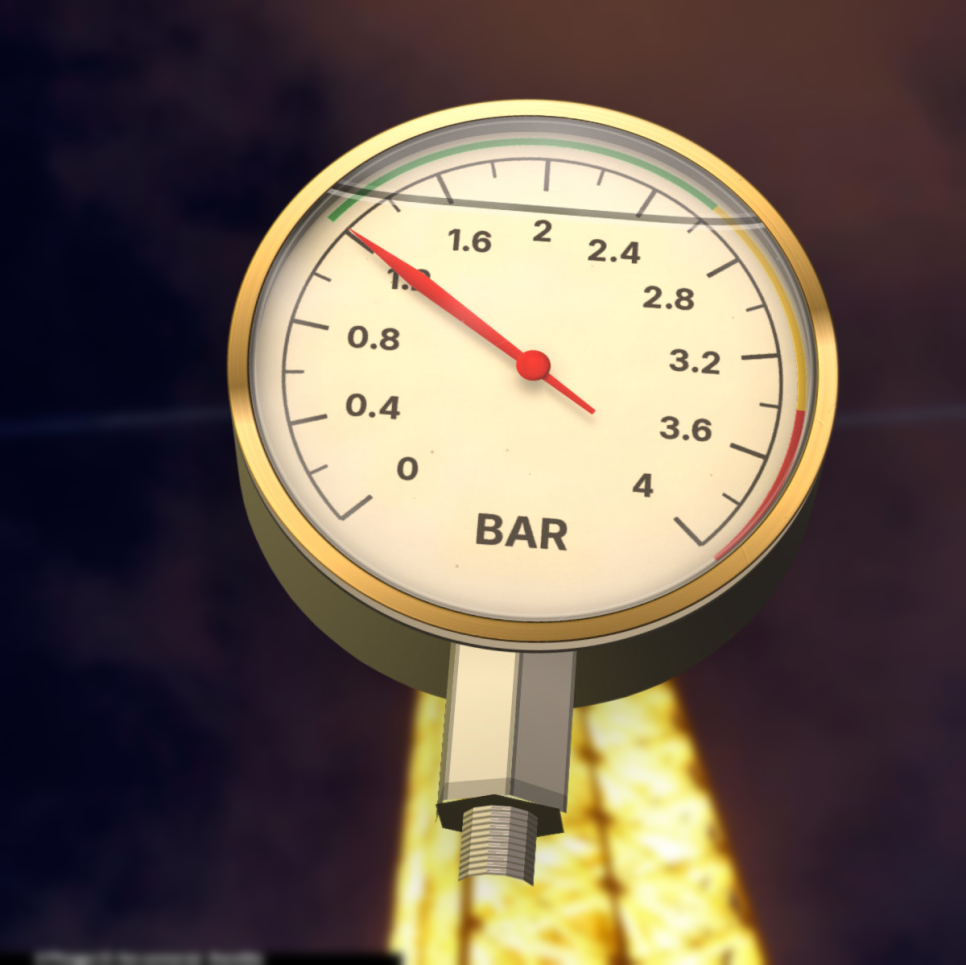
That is bar 1.2
